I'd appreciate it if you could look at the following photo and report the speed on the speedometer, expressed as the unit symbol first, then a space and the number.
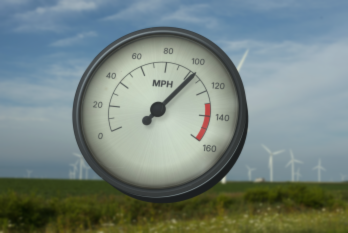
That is mph 105
